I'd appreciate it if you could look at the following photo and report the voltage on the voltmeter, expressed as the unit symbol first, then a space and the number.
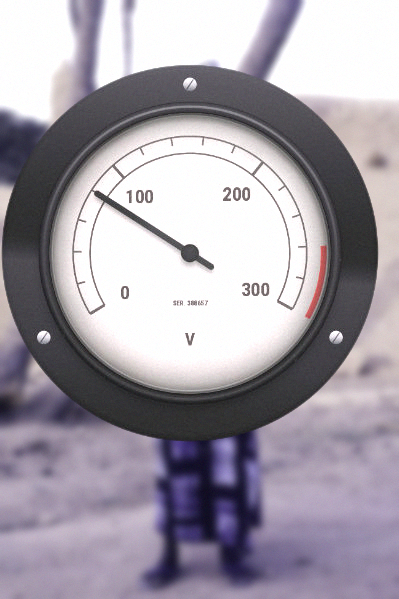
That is V 80
